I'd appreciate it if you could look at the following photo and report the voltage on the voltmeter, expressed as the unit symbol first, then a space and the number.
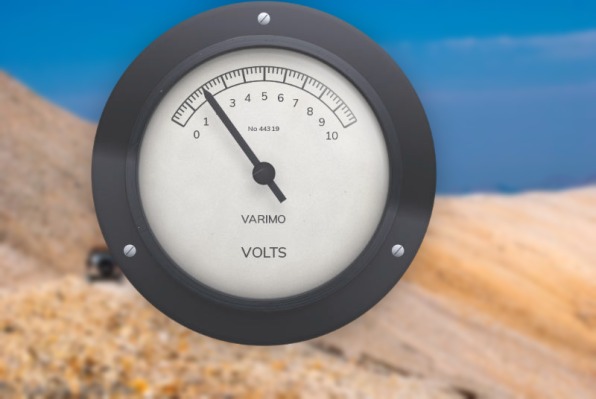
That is V 2
